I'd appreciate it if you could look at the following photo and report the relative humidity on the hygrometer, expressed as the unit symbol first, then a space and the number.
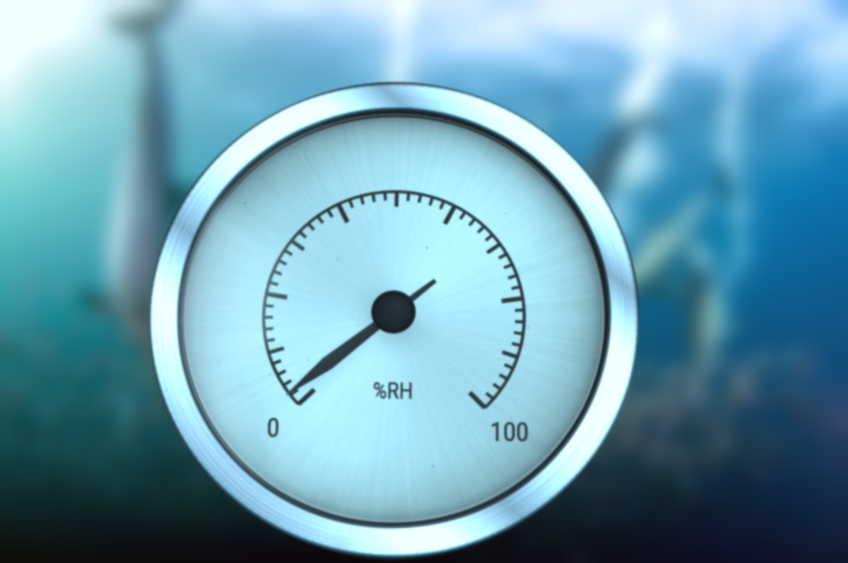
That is % 2
